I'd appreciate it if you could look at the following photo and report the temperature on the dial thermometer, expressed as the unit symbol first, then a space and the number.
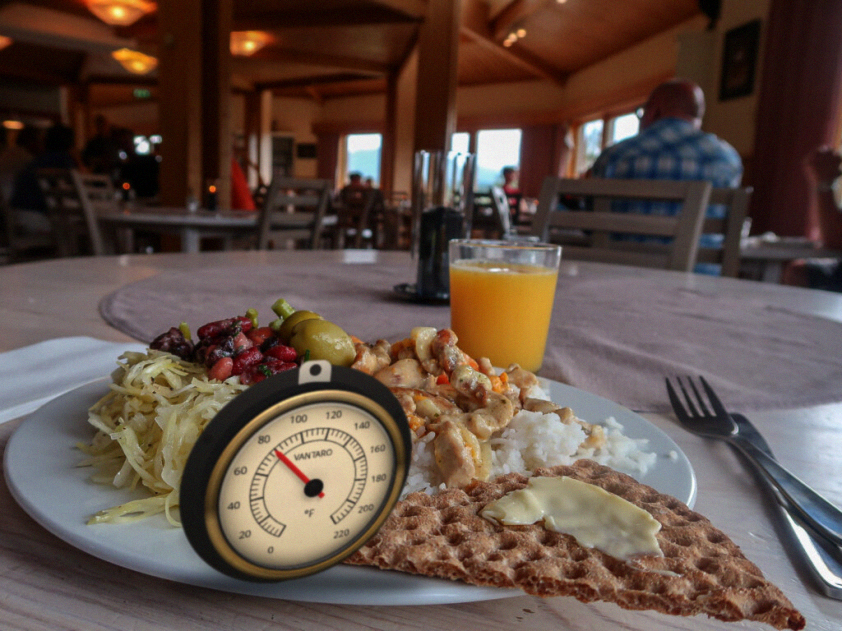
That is °F 80
